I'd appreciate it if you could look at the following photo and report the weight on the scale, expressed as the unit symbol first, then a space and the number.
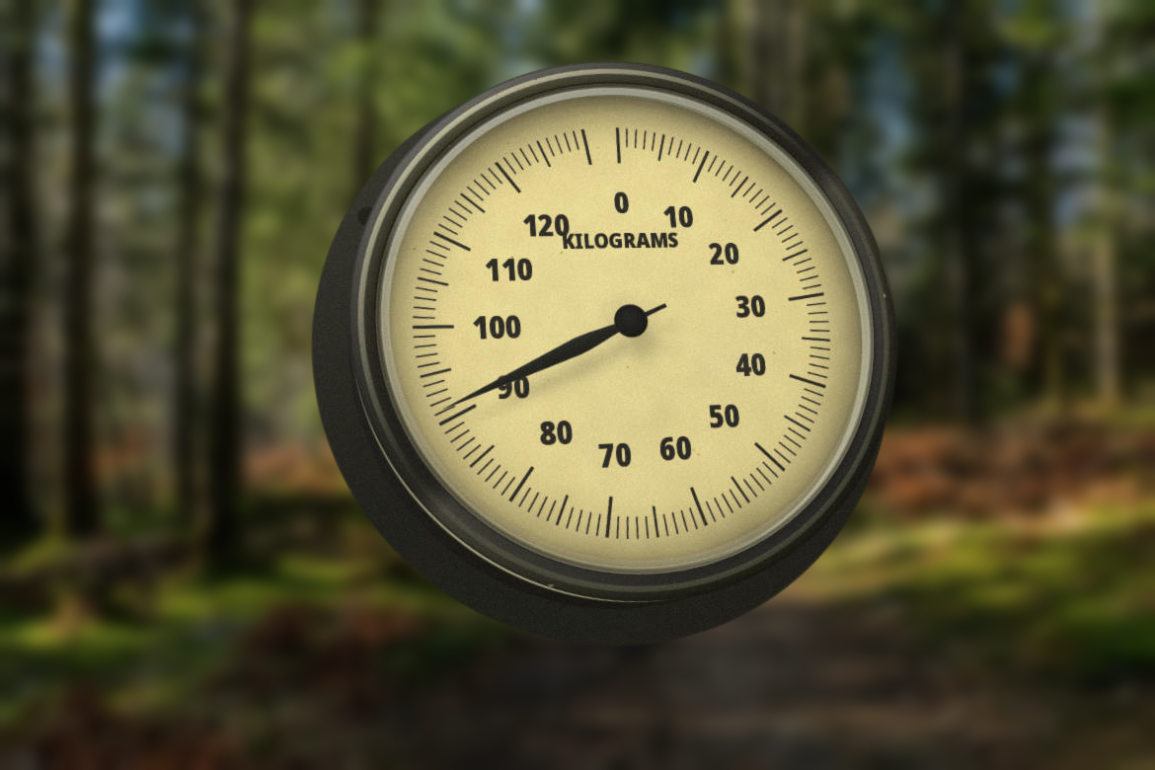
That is kg 91
